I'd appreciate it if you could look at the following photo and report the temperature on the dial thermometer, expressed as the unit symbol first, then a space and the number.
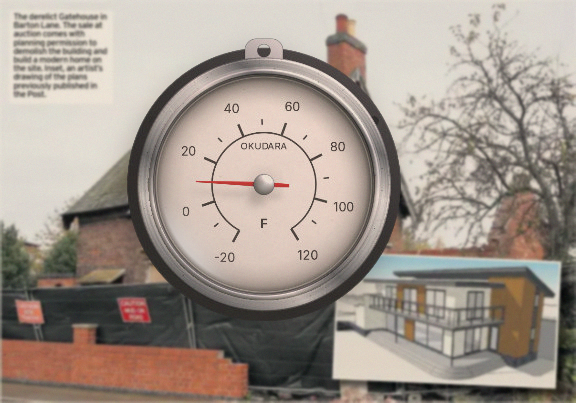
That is °F 10
